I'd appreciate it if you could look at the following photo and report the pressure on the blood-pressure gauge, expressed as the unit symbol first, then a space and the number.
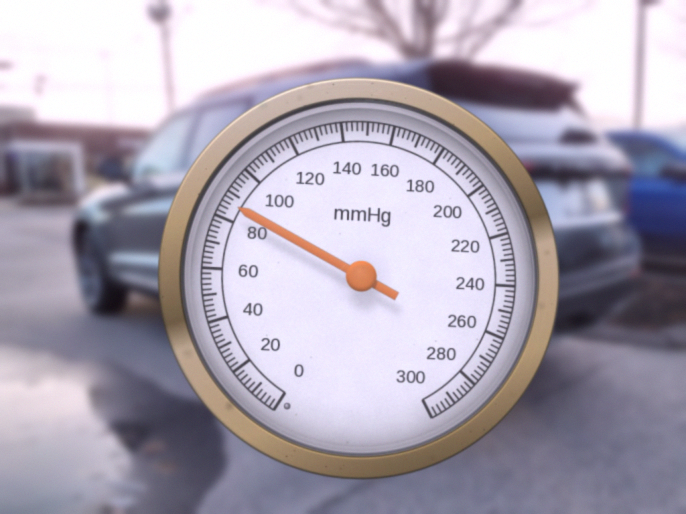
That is mmHg 86
